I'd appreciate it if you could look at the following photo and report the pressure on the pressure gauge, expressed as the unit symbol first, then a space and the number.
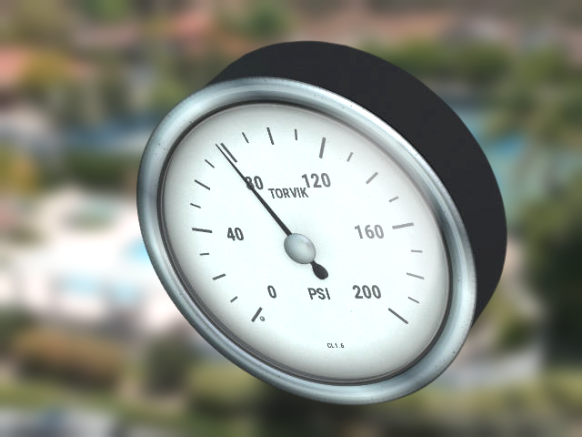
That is psi 80
